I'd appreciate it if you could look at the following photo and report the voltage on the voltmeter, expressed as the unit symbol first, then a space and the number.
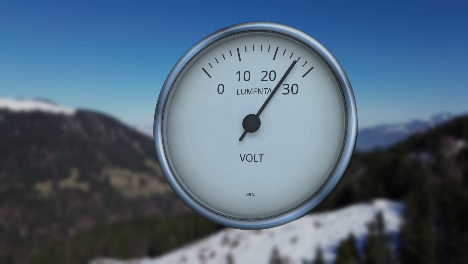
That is V 26
